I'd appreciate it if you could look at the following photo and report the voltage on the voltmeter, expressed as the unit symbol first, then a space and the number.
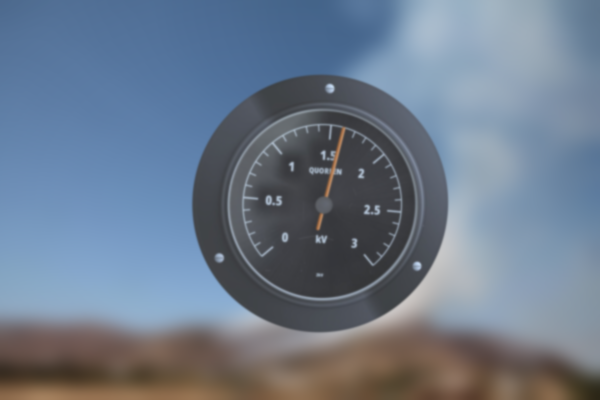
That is kV 1.6
